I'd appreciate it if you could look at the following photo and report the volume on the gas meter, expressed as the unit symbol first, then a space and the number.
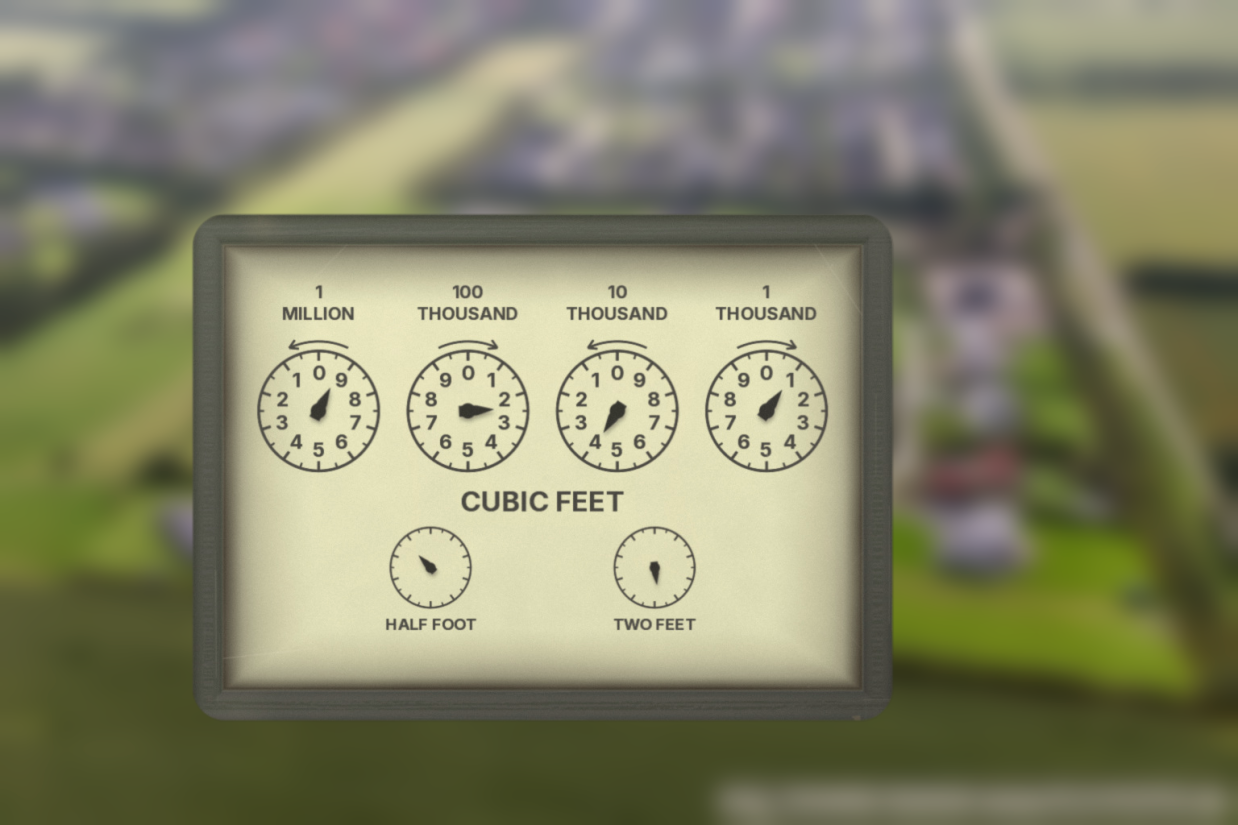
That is ft³ 924100
